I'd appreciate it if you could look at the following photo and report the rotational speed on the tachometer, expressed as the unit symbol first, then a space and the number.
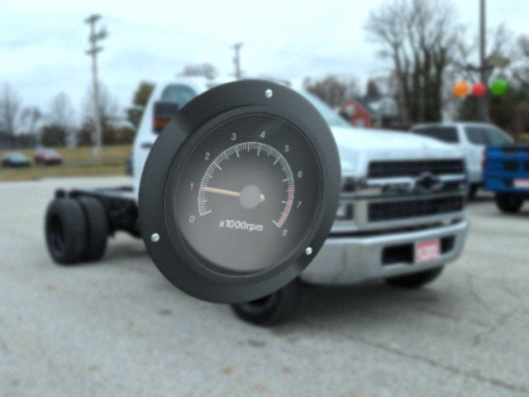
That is rpm 1000
